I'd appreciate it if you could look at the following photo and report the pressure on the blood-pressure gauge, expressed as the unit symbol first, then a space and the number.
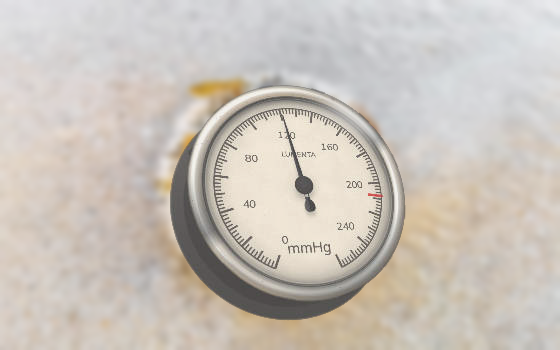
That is mmHg 120
